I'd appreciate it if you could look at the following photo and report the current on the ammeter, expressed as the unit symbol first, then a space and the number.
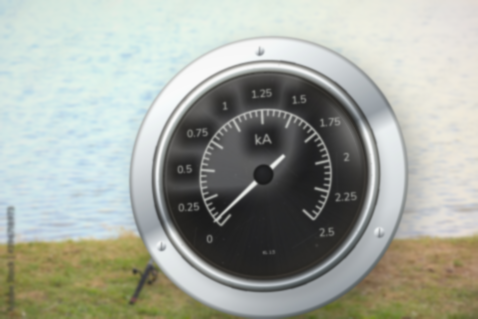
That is kA 0.05
